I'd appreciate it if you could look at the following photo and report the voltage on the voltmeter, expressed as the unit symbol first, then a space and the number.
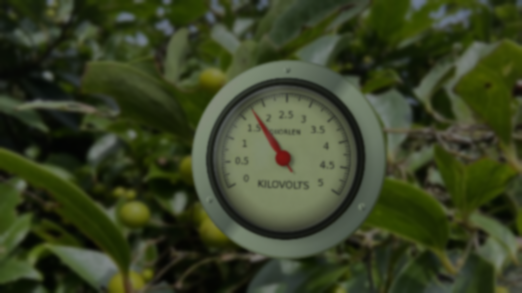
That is kV 1.75
